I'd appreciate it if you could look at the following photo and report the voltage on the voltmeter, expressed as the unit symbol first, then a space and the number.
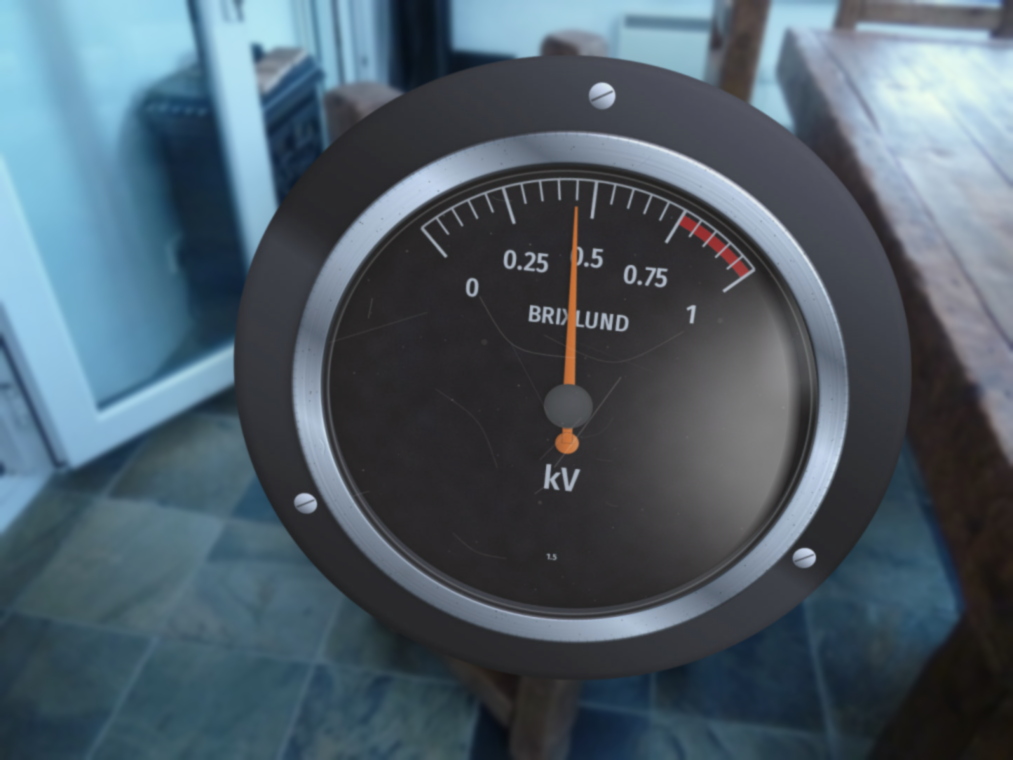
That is kV 0.45
